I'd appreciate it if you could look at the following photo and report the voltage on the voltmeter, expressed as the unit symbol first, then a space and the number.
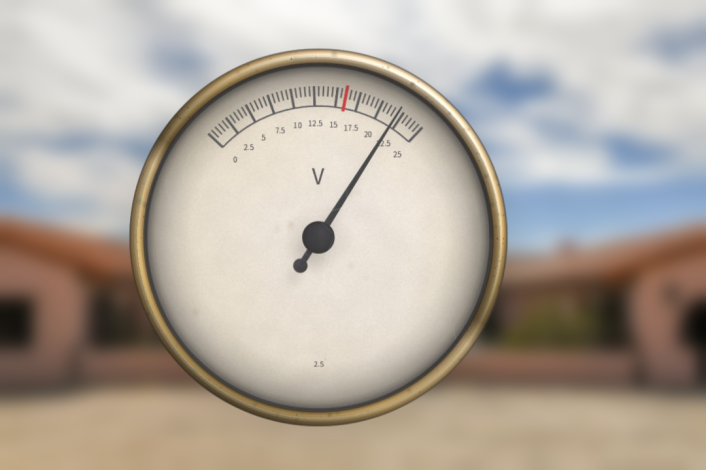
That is V 22
